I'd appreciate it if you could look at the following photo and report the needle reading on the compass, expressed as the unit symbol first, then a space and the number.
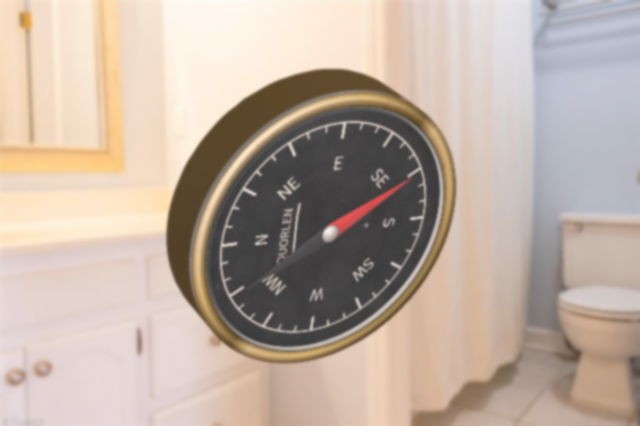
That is ° 150
